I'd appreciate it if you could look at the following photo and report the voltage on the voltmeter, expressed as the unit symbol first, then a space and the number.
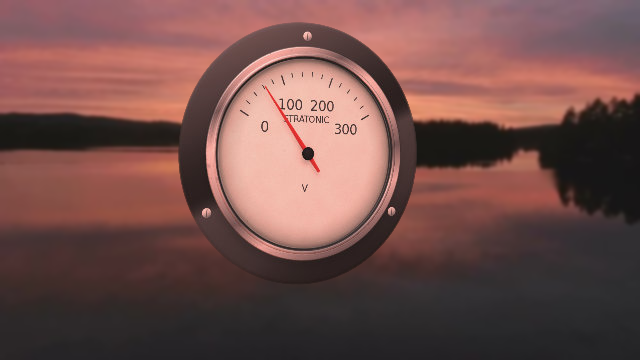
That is V 60
